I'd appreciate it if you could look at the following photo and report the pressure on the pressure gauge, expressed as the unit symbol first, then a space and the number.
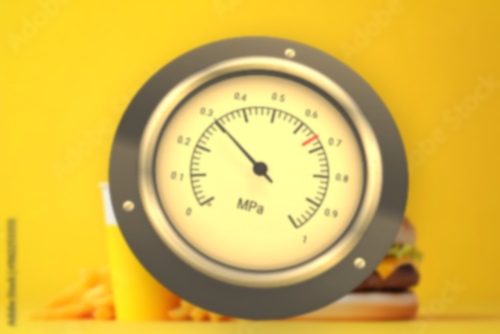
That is MPa 0.3
